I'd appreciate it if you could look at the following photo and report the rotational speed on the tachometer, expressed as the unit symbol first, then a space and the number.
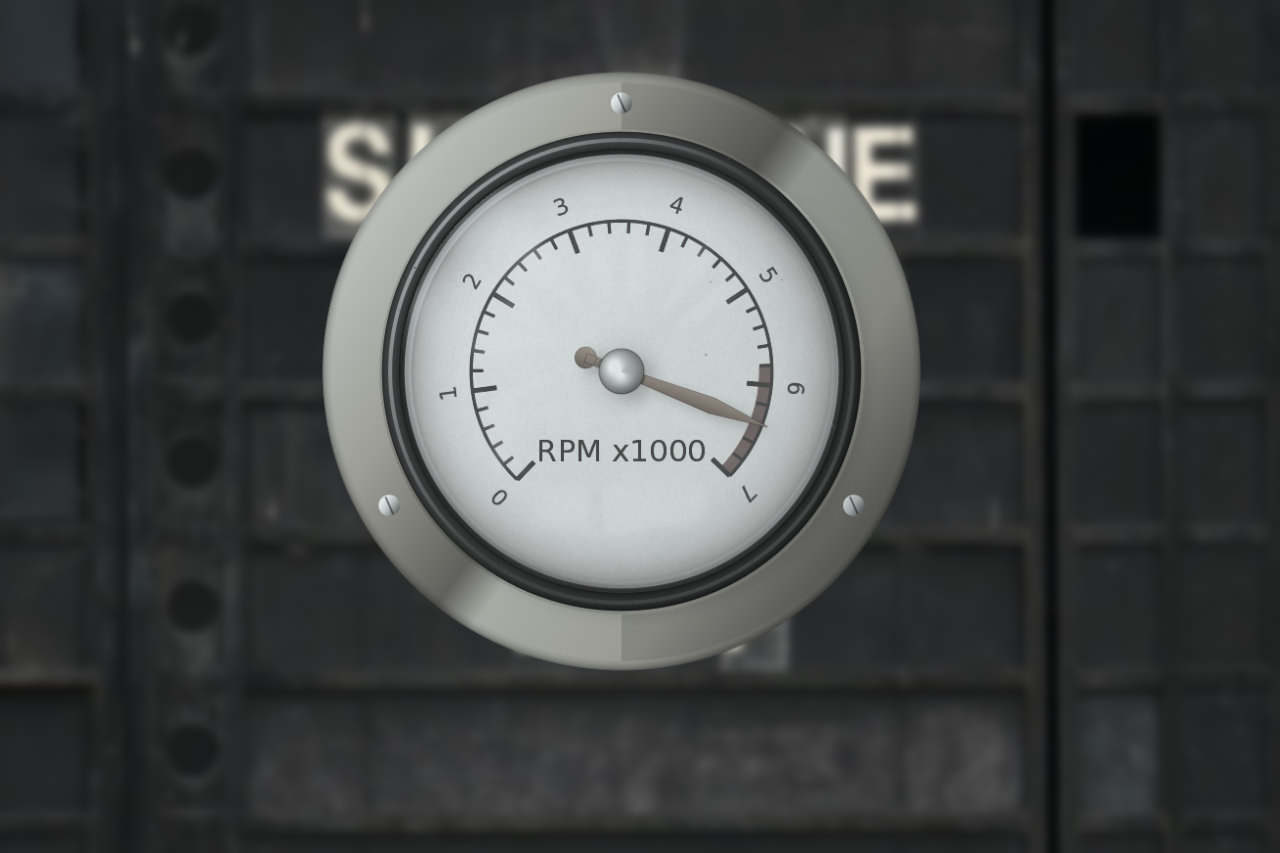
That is rpm 6400
